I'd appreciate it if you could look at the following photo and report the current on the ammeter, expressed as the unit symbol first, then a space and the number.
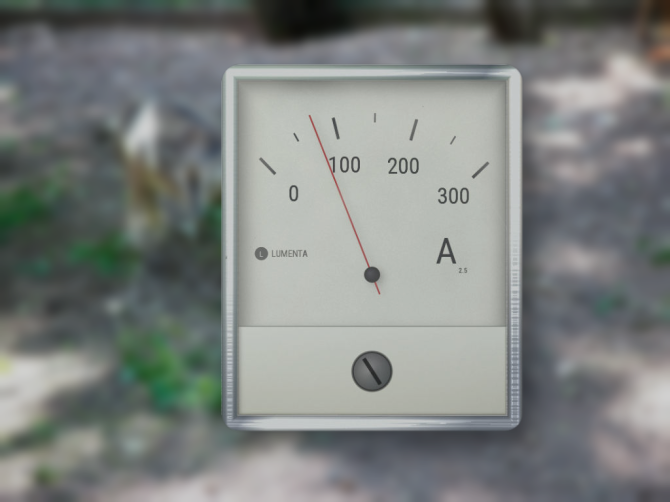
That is A 75
